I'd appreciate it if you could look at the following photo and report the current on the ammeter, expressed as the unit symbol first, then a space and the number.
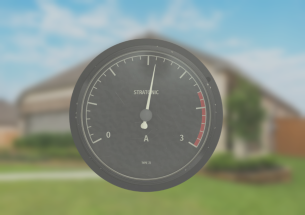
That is A 1.6
